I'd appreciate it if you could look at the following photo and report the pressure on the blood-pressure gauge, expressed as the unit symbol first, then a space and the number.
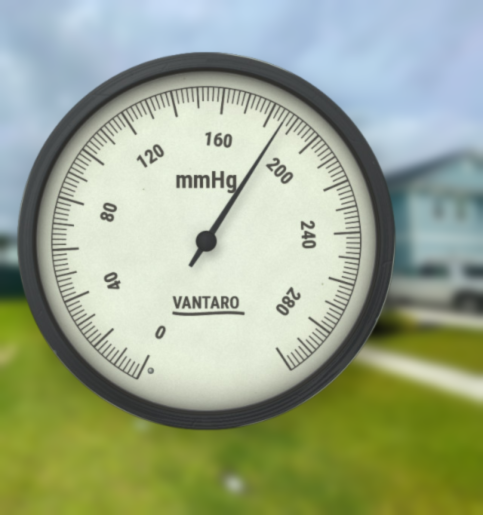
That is mmHg 186
